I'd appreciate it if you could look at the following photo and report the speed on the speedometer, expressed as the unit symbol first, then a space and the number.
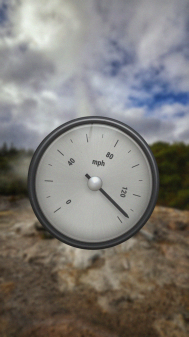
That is mph 135
